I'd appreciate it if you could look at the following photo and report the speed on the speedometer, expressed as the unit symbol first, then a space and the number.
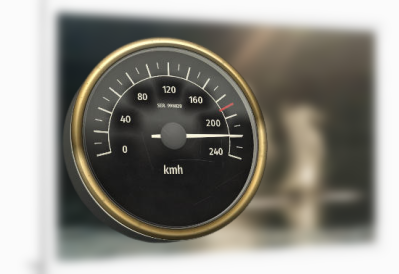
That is km/h 220
